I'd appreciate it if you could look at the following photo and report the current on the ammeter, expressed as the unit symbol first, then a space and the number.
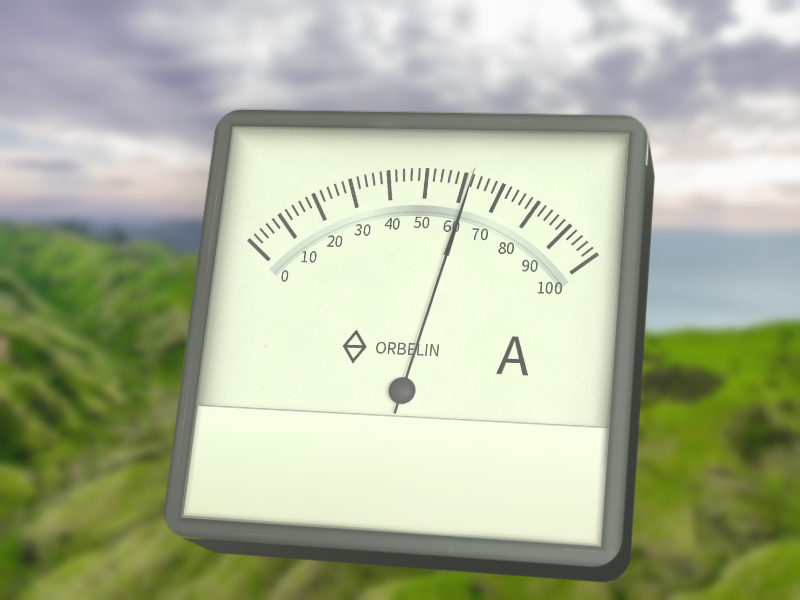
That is A 62
